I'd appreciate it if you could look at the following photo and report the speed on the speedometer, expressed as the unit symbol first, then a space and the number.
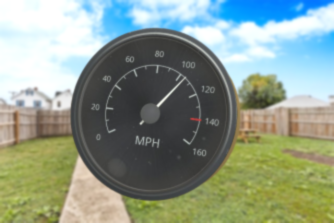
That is mph 105
